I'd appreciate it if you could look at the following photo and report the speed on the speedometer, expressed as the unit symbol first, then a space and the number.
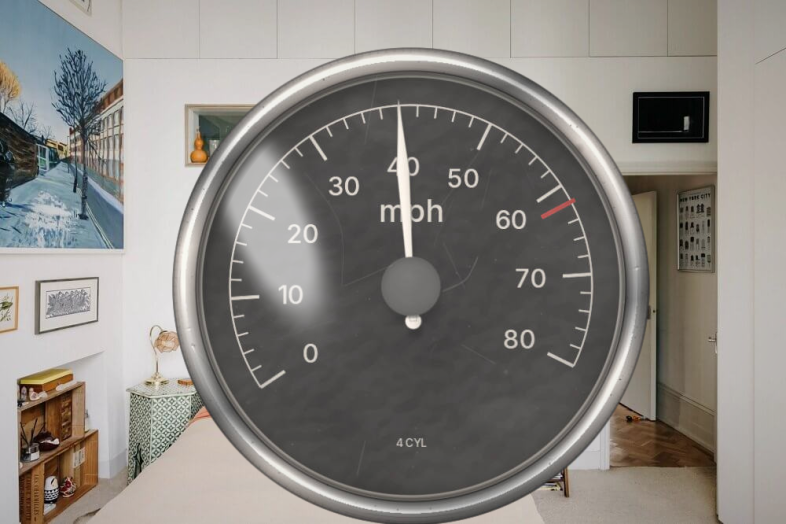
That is mph 40
